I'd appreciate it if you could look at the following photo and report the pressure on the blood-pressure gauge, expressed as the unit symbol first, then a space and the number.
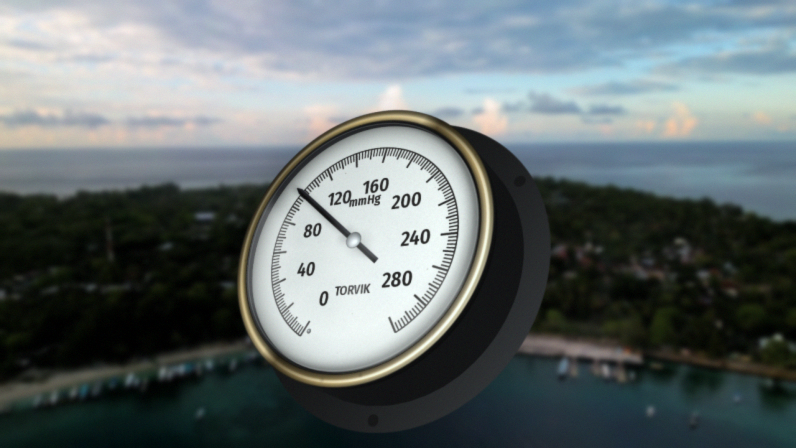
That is mmHg 100
